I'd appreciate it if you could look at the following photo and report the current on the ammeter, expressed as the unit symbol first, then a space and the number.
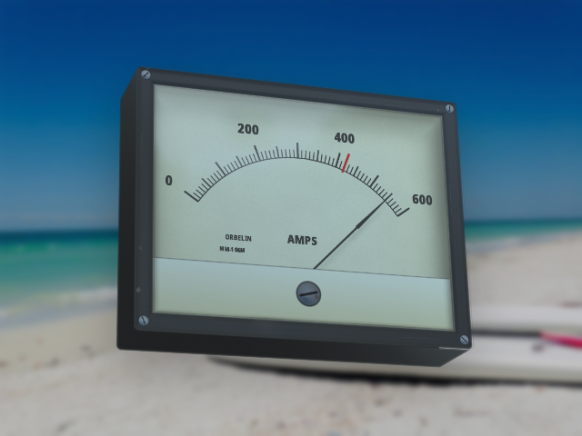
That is A 550
